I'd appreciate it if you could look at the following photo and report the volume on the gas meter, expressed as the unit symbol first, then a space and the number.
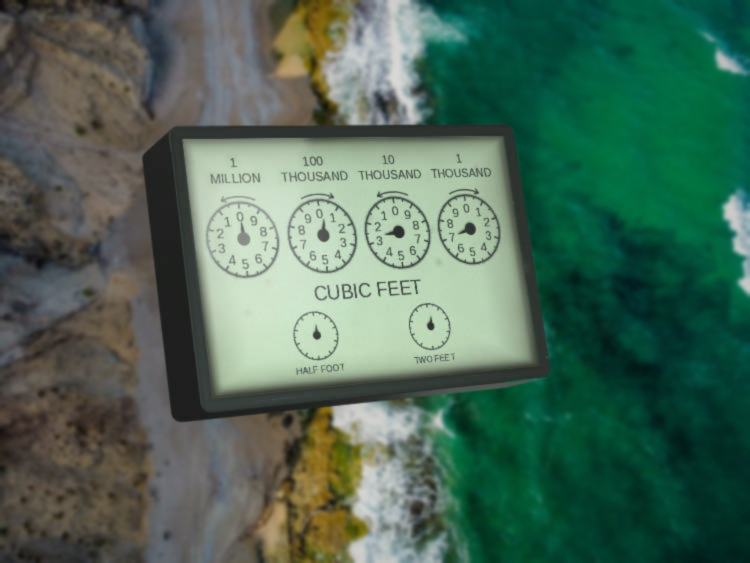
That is ft³ 2700
